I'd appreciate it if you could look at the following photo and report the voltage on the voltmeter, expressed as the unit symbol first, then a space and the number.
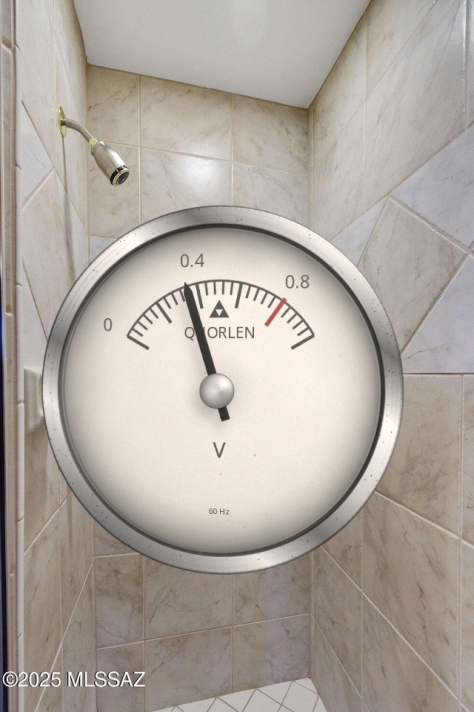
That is V 0.36
